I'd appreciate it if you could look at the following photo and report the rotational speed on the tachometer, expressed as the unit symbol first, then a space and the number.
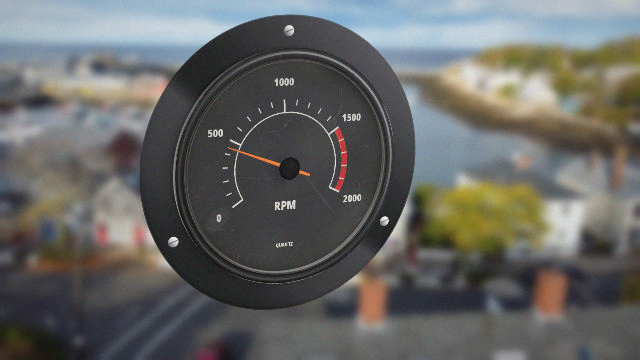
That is rpm 450
